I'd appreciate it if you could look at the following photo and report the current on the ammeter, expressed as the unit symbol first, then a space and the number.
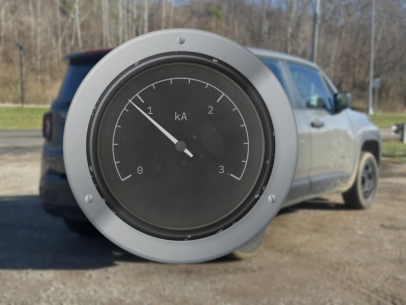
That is kA 0.9
